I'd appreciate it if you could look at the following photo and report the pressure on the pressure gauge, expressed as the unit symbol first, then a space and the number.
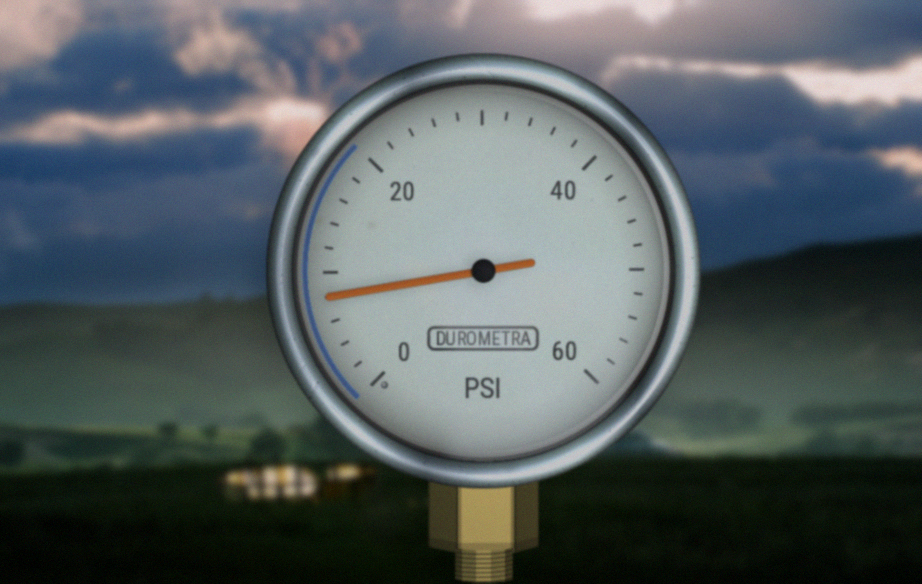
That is psi 8
